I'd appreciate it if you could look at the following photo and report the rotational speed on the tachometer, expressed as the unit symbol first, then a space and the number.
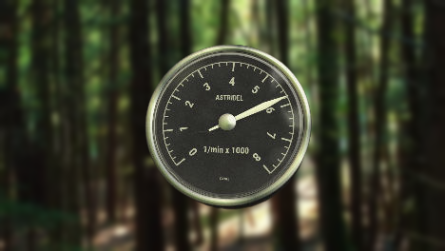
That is rpm 5800
